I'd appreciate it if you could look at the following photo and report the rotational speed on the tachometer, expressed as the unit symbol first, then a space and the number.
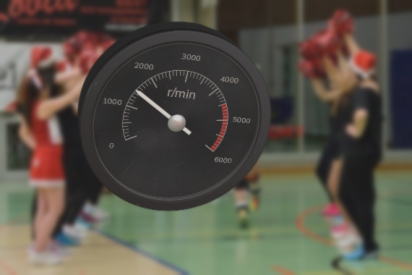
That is rpm 1500
